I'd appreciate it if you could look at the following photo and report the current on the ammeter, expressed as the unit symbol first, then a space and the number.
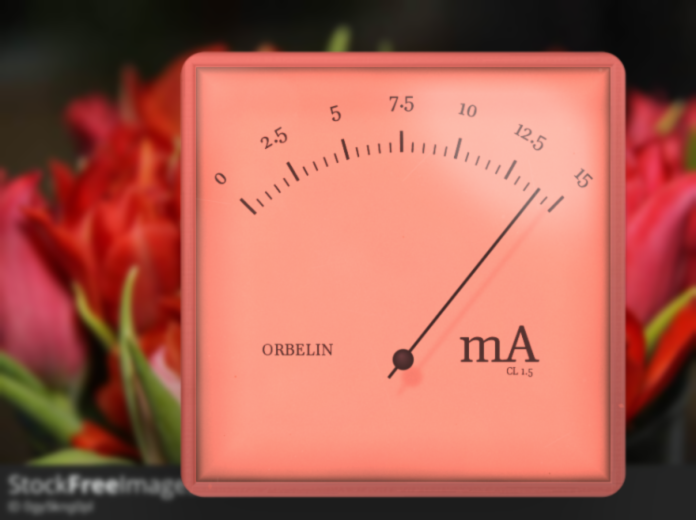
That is mA 14
